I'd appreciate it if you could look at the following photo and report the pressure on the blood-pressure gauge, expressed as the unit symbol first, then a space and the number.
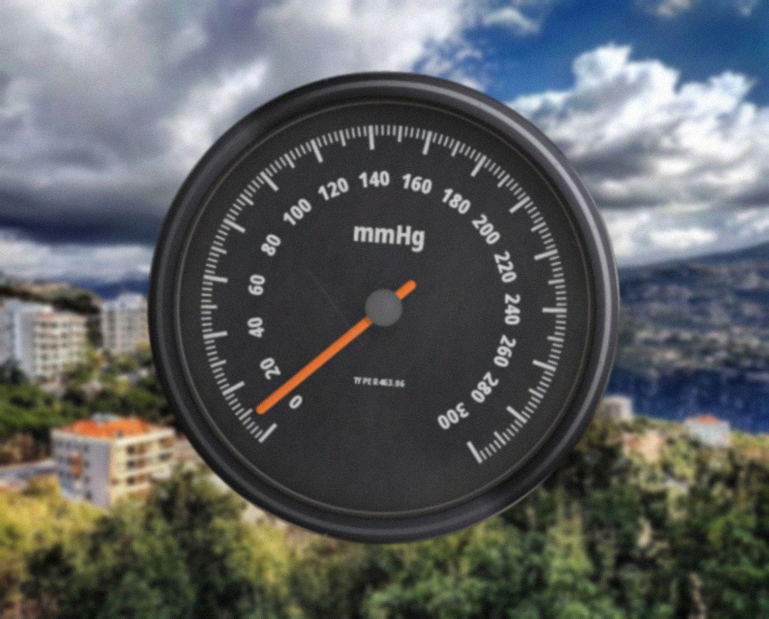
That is mmHg 8
